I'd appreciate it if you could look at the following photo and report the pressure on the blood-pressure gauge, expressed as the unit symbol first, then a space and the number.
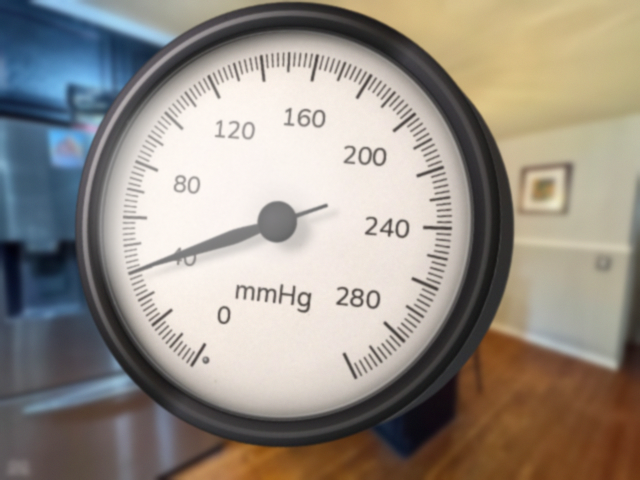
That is mmHg 40
